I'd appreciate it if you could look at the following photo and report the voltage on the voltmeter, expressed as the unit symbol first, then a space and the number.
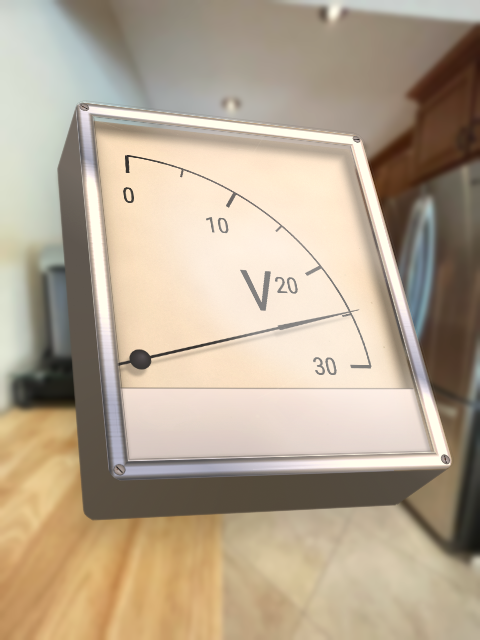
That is V 25
